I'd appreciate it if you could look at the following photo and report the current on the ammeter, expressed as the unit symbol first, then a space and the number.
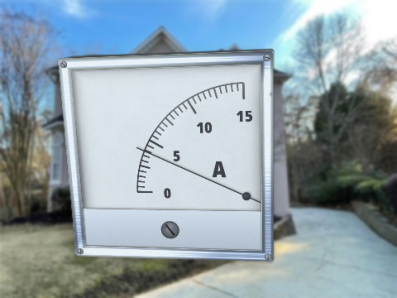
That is A 4
